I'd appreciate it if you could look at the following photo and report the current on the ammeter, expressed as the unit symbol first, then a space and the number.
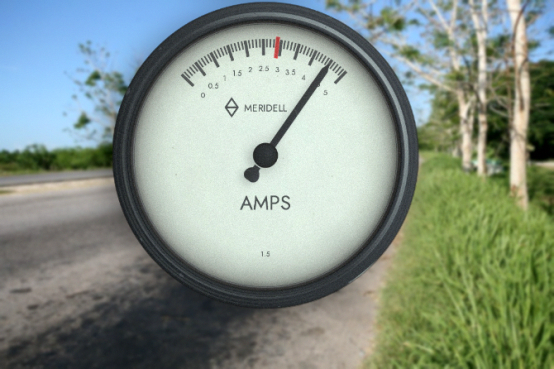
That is A 4.5
